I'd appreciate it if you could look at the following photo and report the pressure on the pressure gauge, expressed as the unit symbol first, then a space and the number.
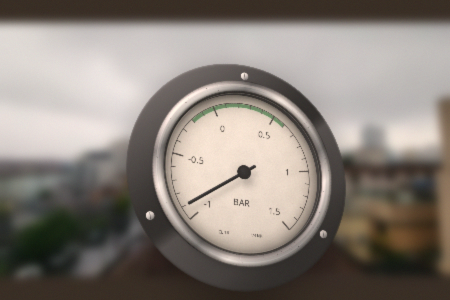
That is bar -0.9
